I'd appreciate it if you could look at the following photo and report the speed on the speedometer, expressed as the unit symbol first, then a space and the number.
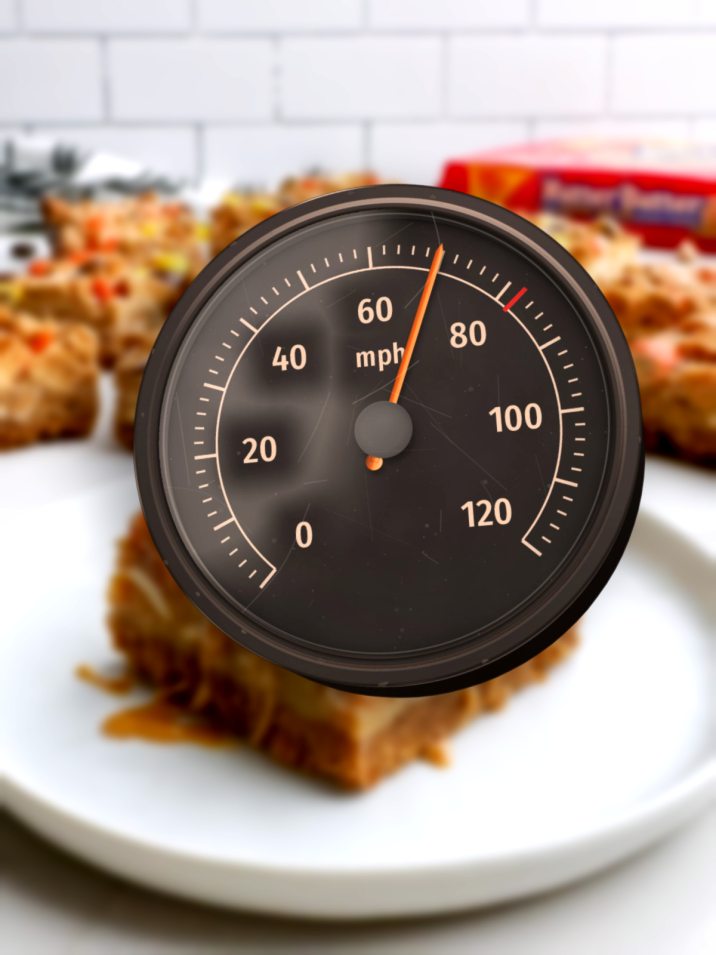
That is mph 70
